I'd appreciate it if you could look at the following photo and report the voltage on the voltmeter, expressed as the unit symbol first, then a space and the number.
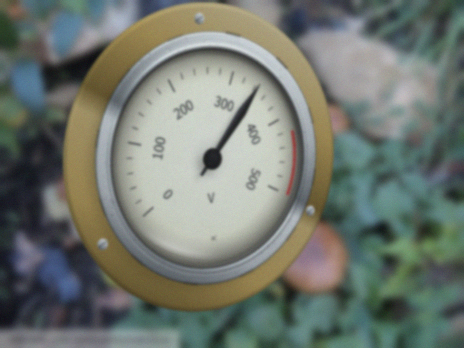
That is V 340
